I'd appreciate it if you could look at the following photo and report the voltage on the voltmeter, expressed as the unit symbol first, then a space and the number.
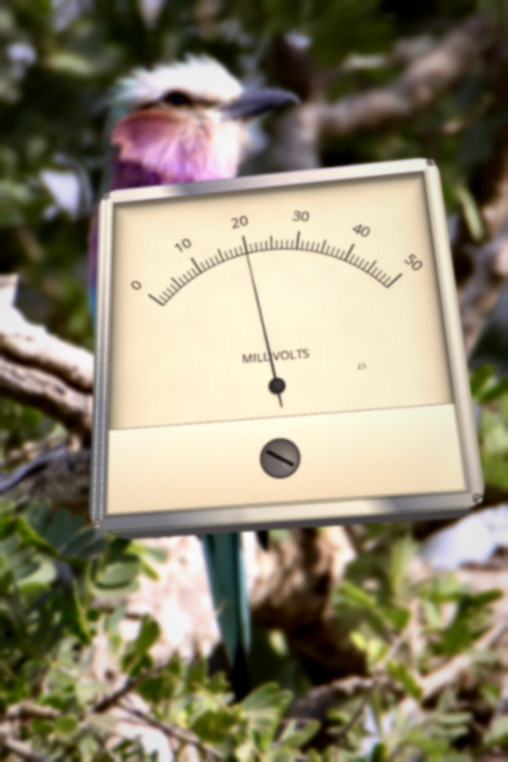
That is mV 20
